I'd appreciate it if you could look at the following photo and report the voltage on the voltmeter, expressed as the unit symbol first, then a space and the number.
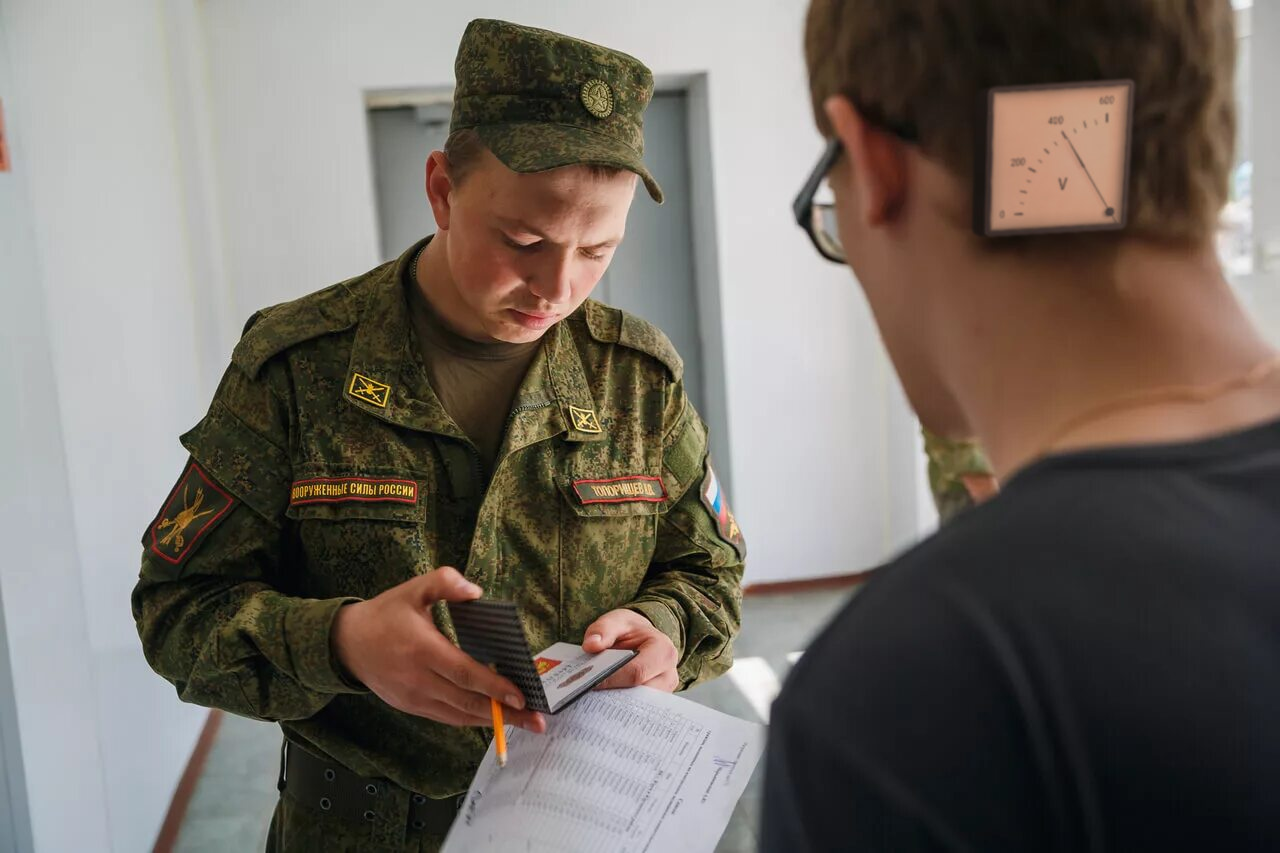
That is V 400
